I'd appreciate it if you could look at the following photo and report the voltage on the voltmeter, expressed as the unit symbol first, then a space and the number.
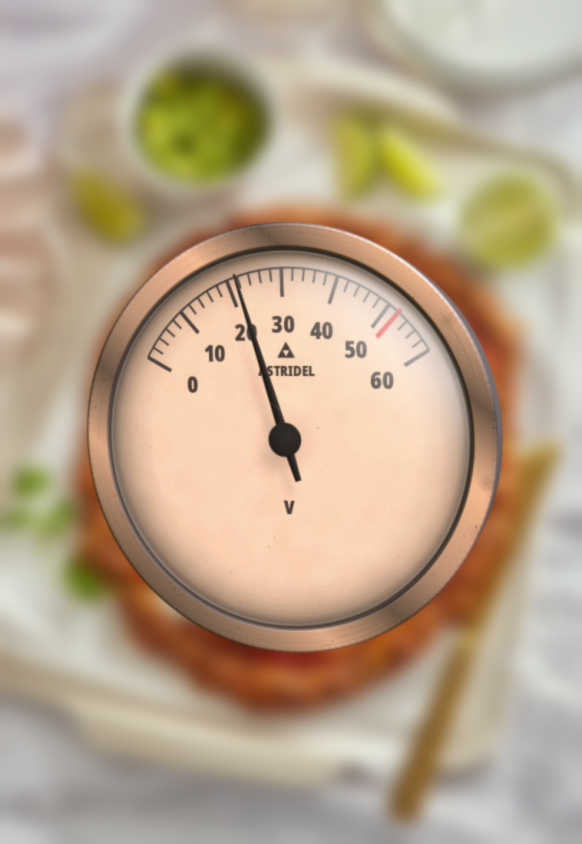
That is V 22
